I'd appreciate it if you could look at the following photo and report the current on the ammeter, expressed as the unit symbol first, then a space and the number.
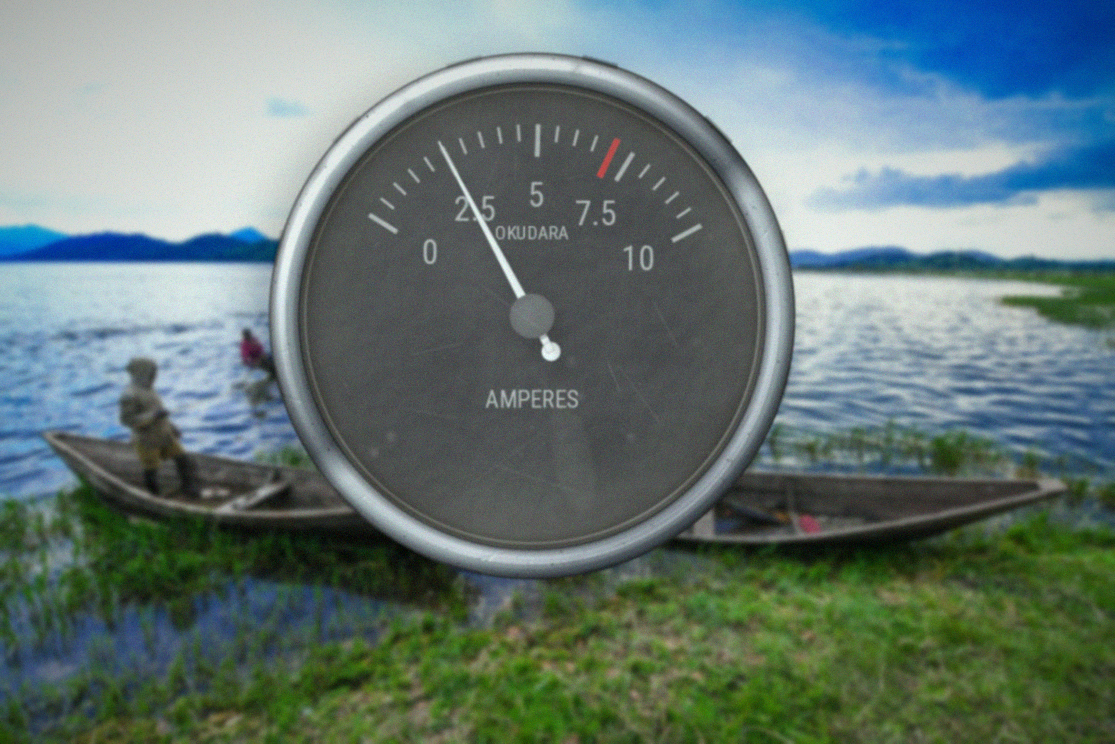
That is A 2.5
